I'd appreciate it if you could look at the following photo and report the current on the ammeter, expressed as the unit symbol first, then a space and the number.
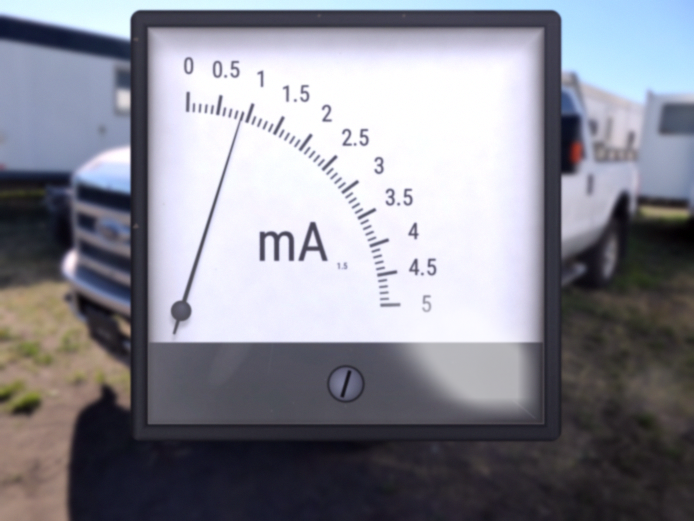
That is mA 0.9
